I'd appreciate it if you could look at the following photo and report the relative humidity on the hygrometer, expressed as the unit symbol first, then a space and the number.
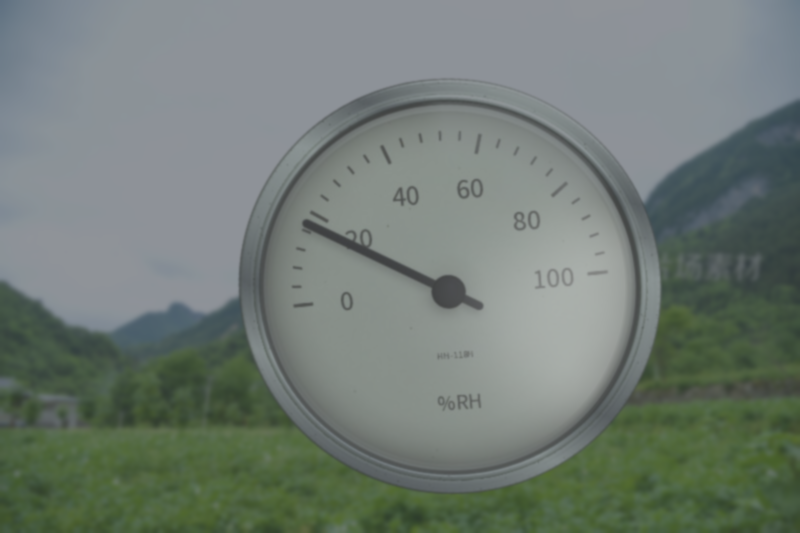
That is % 18
